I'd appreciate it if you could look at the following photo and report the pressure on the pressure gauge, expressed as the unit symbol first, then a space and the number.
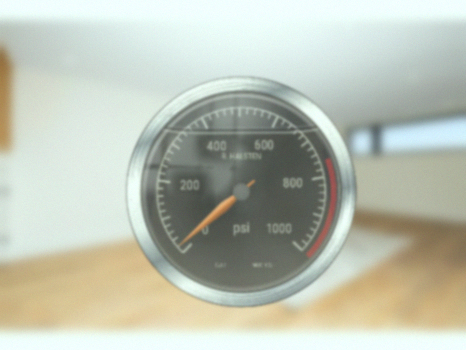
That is psi 20
